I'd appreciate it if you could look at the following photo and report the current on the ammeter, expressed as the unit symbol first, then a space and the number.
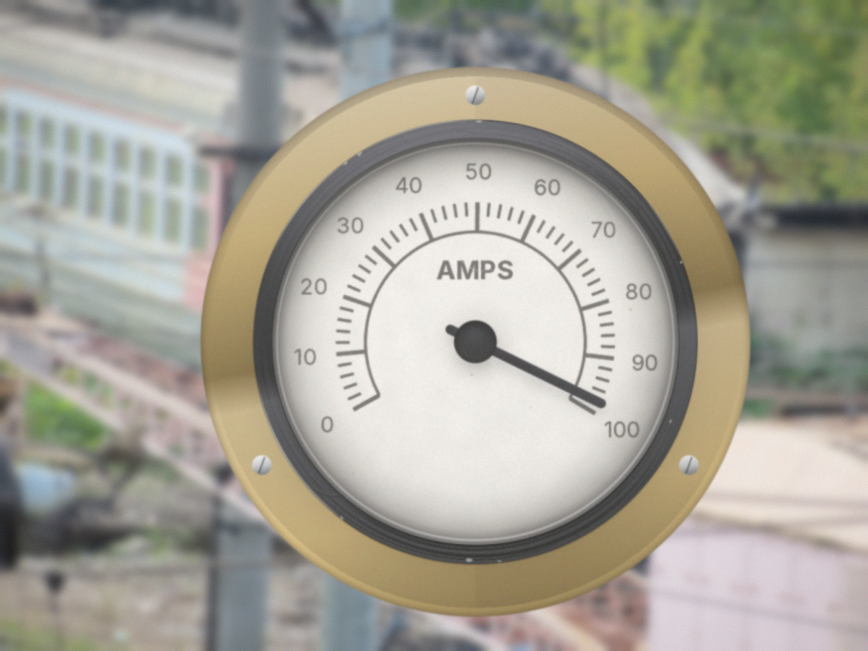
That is A 98
